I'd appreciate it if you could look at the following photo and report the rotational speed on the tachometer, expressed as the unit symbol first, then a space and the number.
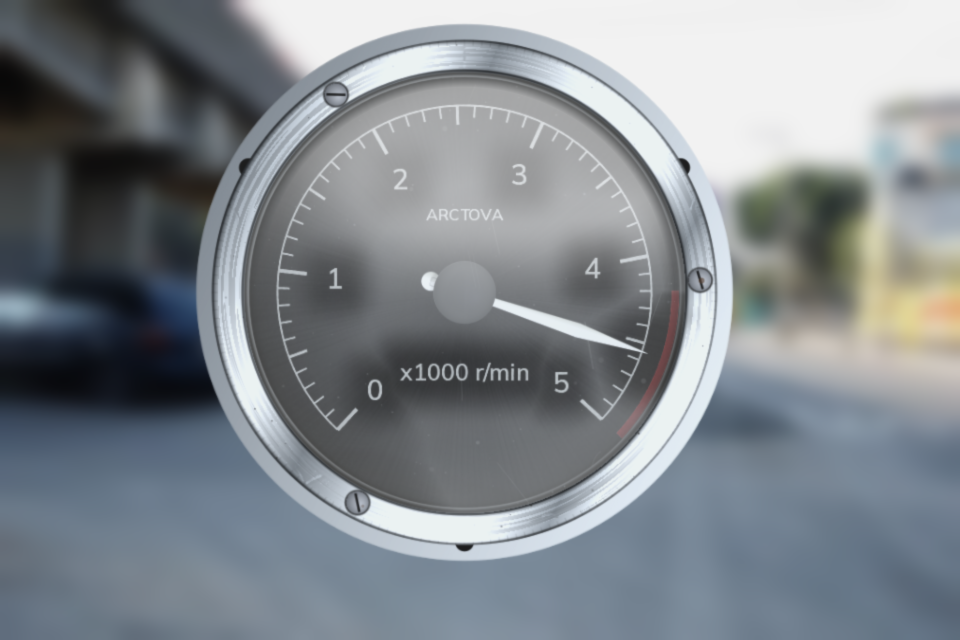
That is rpm 4550
